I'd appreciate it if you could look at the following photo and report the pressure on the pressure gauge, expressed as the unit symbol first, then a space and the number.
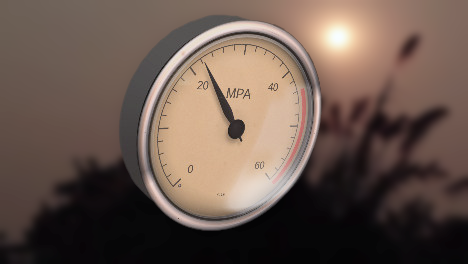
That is MPa 22
